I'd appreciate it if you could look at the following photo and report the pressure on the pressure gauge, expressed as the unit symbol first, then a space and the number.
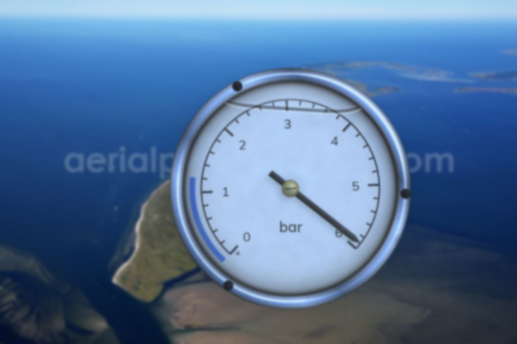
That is bar 5.9
